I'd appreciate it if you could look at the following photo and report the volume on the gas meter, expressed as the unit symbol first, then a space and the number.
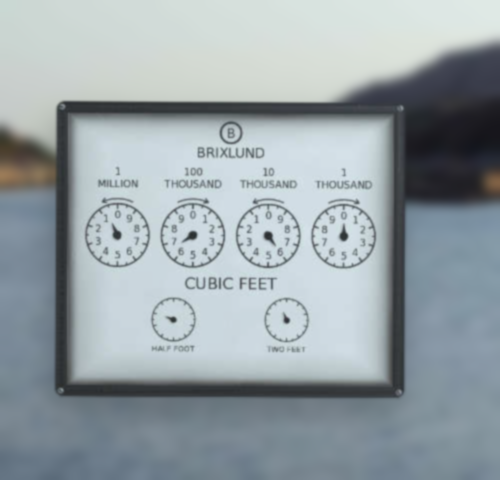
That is ft³ 66000
